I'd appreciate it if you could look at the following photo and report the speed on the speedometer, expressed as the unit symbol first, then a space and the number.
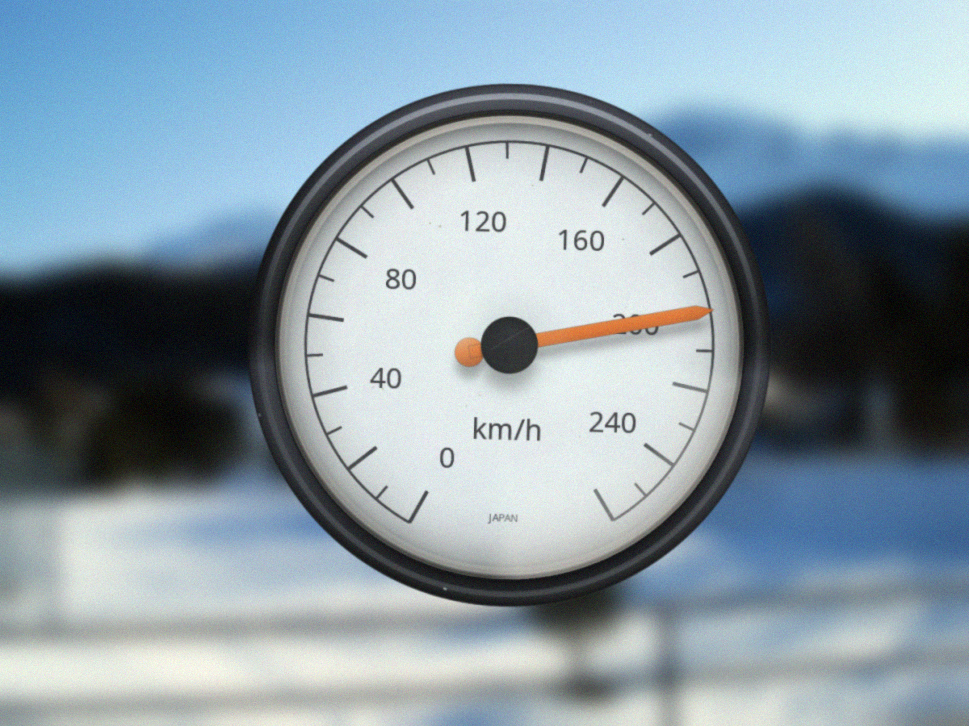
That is km/h 200
